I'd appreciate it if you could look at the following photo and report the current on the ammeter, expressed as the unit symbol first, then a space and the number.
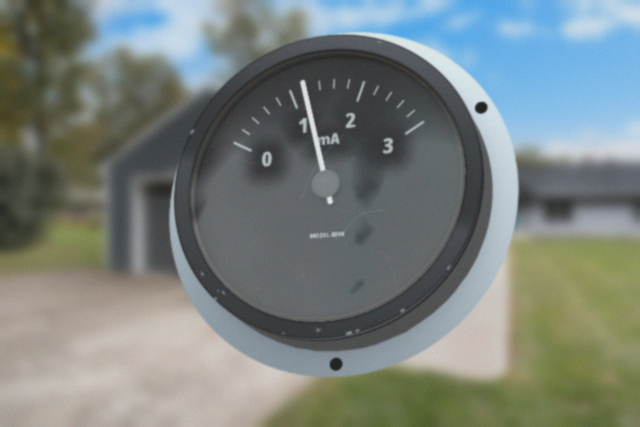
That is mA 1.2
